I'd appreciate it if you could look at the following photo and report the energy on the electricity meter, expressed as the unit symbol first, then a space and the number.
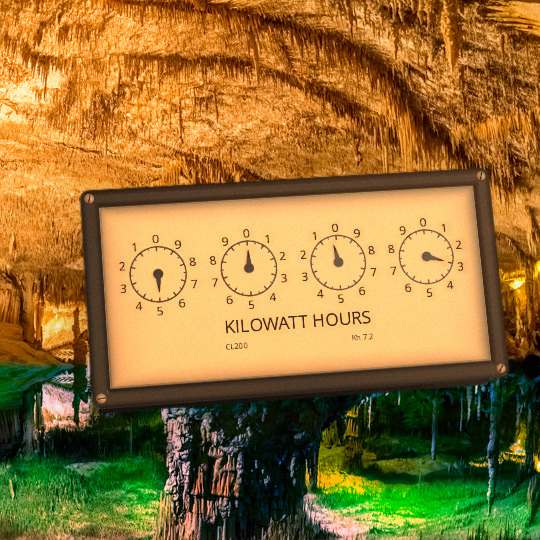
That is kWh 5003
